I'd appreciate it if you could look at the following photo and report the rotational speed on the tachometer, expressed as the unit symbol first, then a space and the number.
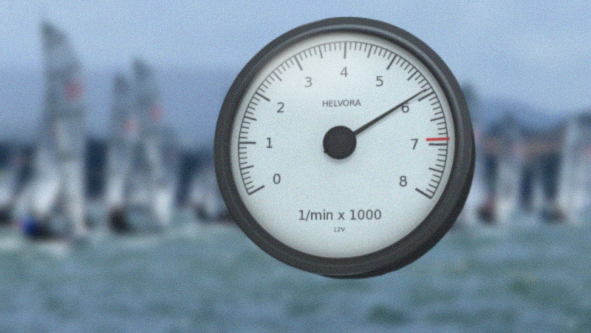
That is rpm 5900
